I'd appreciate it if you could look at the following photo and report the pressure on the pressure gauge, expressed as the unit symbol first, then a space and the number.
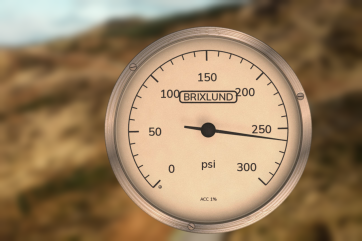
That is psi 260
